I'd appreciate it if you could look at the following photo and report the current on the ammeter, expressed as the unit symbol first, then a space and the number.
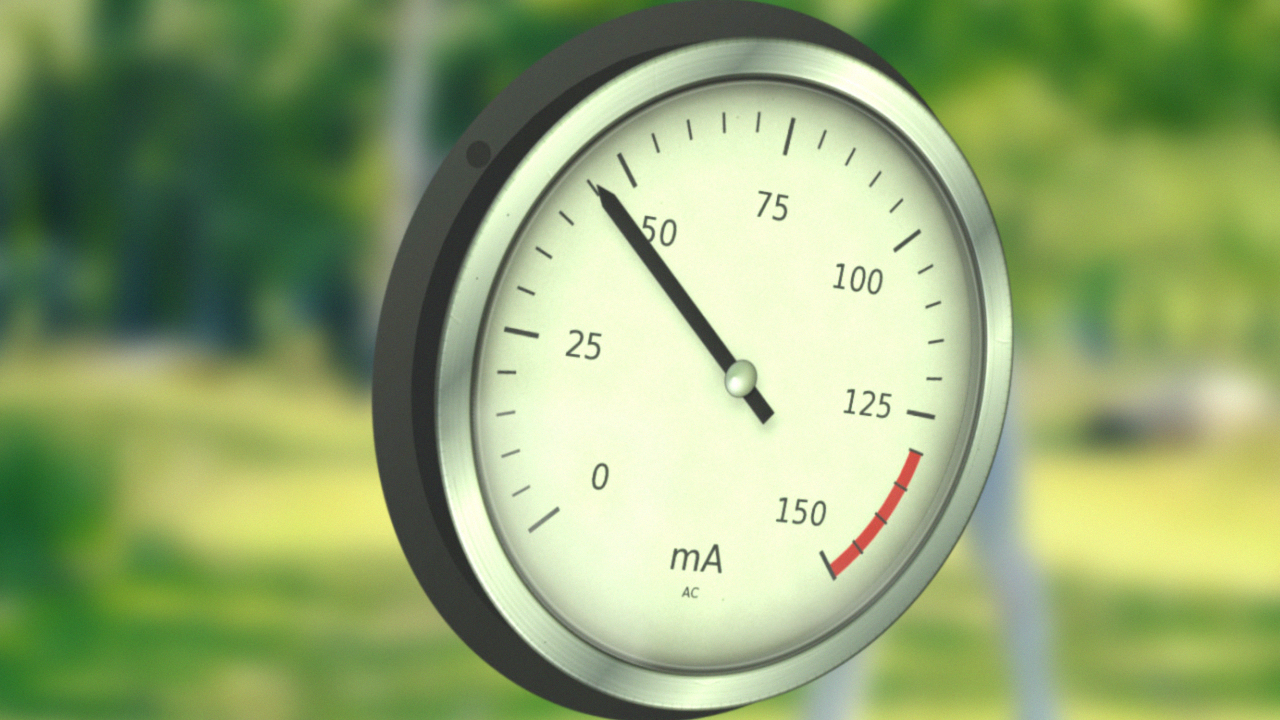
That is mA 45
